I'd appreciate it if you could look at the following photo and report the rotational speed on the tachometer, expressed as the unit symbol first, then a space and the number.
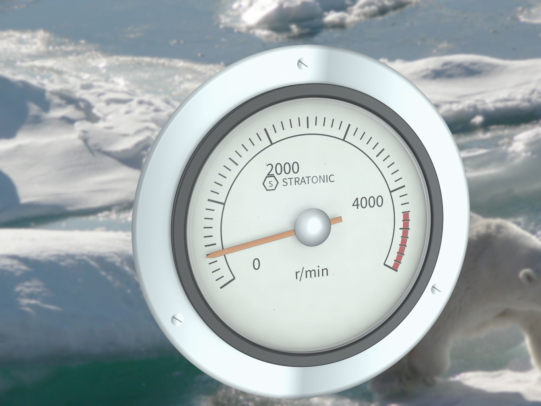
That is rpm 400
